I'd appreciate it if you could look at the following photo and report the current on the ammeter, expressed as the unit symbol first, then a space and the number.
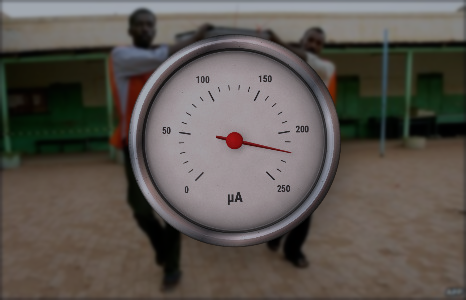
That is µA 220
